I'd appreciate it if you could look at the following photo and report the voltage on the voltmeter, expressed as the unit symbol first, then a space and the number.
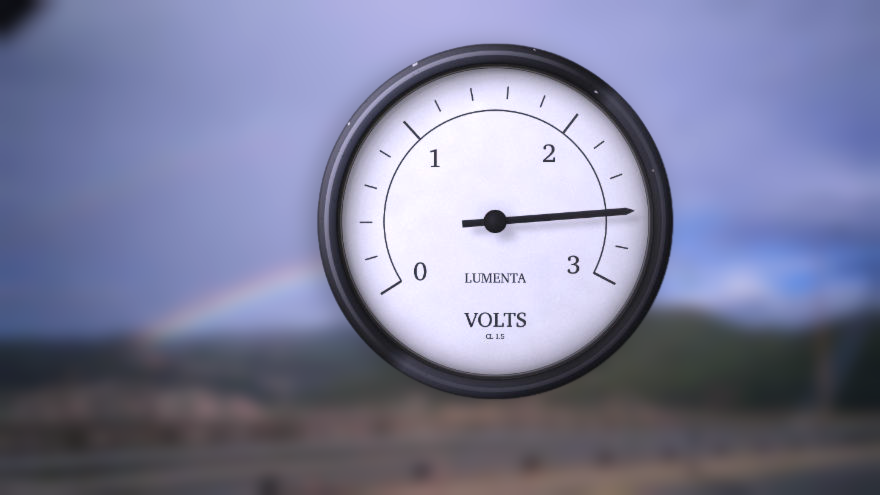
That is V 2.6
